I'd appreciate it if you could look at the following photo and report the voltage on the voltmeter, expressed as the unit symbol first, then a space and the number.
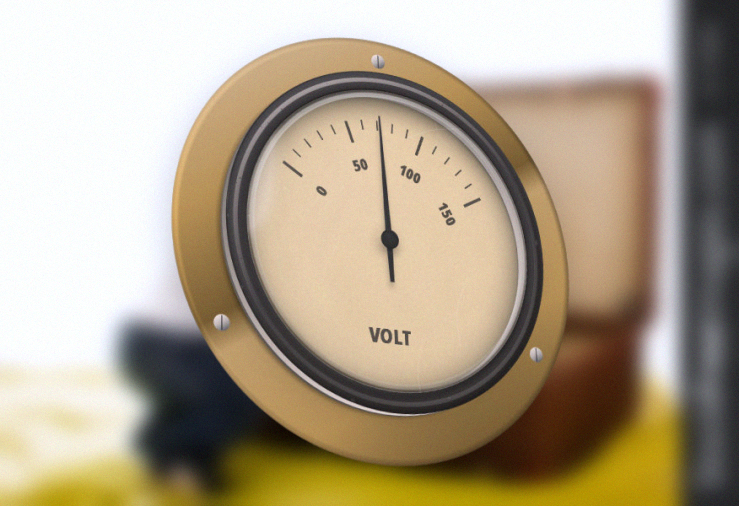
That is V 70
